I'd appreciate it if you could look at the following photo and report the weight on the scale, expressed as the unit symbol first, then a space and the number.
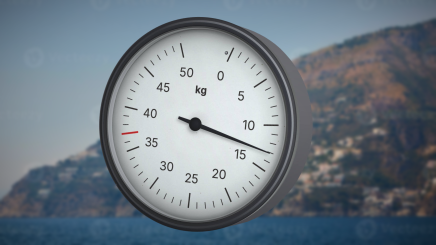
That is kg 13
